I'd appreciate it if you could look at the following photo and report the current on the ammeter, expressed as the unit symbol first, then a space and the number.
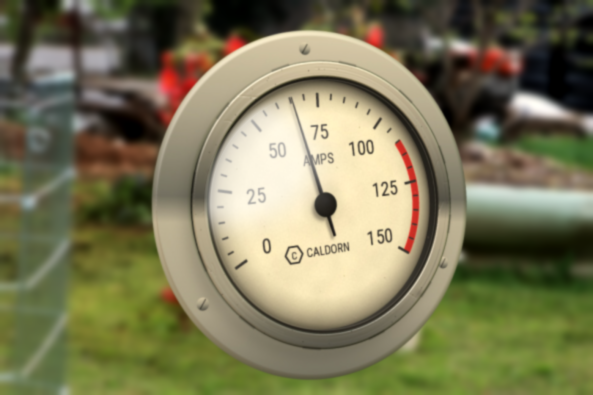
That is A 65
